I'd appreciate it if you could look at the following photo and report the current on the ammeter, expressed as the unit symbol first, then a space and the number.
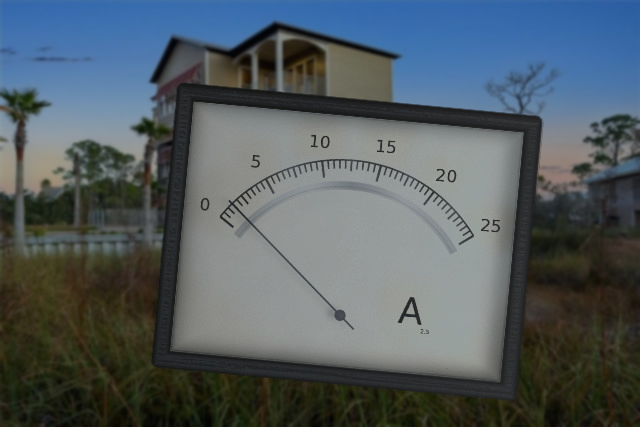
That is A 1.5
